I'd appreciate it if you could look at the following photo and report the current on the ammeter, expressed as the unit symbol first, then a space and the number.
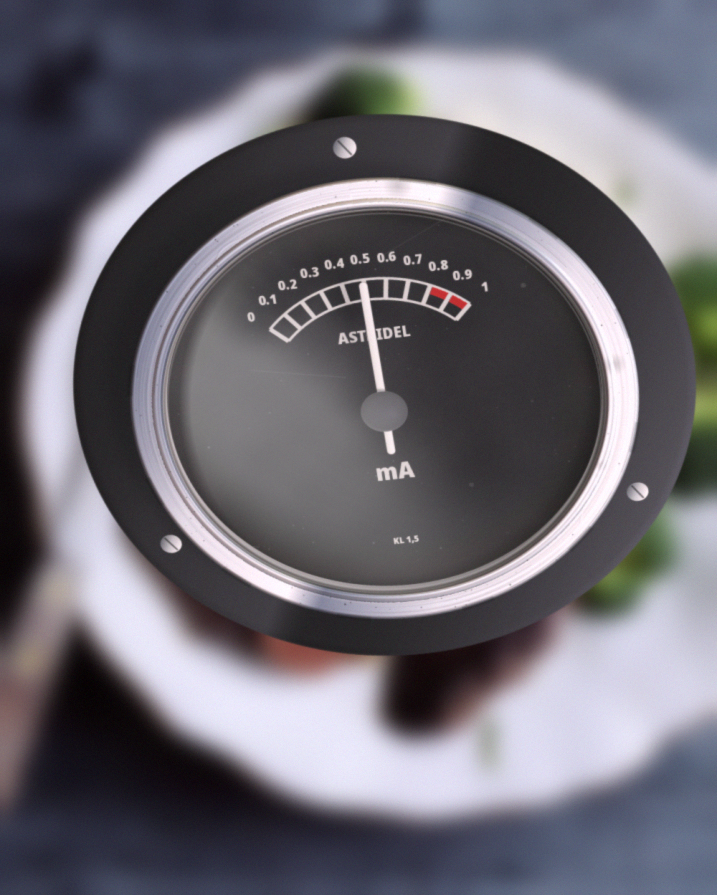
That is mA 0.5
